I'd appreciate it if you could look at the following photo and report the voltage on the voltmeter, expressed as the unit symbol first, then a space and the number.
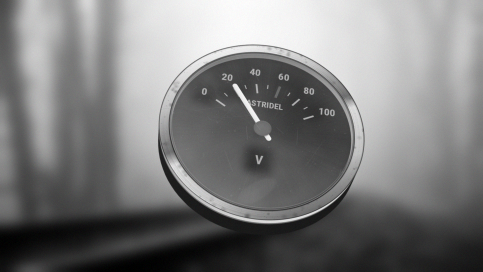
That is V 20
